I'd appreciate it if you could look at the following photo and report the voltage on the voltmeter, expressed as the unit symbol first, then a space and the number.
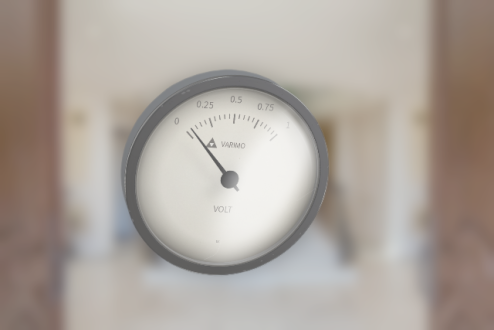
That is V 0.05
